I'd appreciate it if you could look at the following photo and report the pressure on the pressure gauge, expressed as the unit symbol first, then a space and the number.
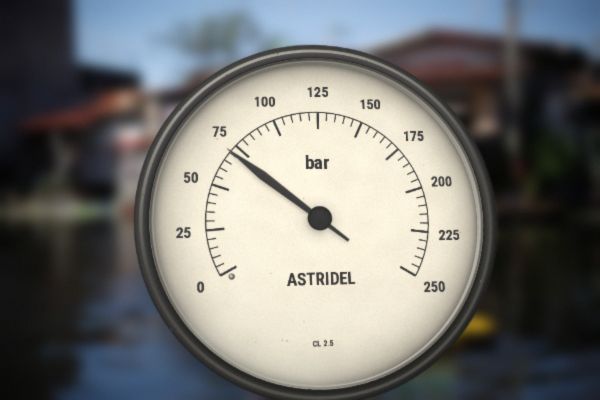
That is bar 70
